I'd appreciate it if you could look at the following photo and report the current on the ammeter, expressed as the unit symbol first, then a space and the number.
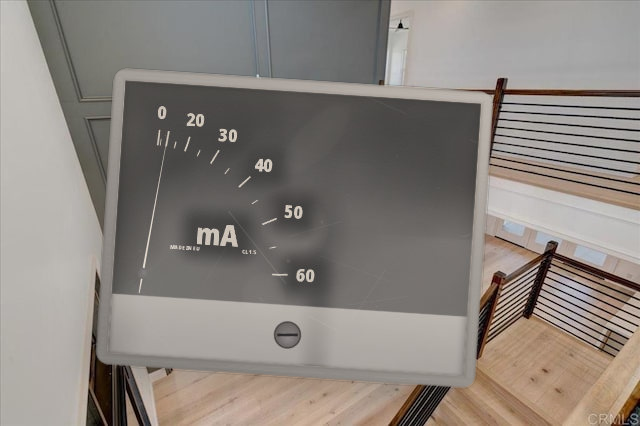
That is mA 10
